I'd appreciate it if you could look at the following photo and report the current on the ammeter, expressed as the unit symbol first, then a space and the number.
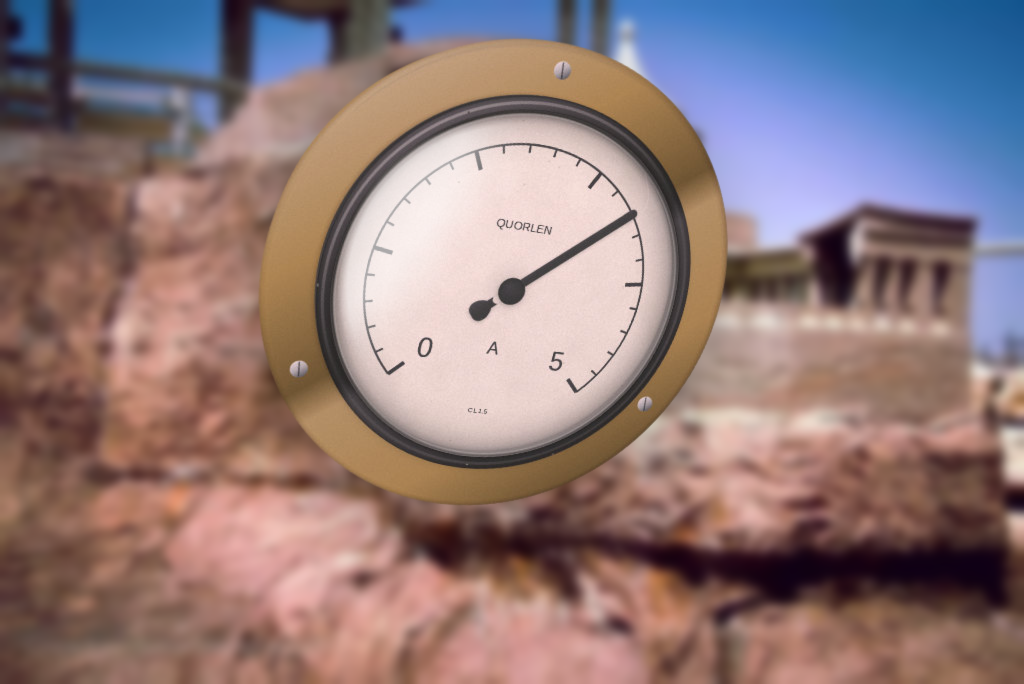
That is A 3.4
